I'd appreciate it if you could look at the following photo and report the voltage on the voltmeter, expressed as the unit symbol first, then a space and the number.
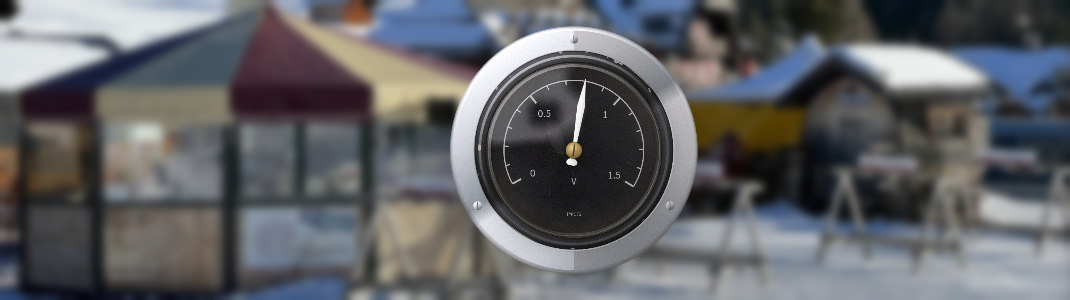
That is V 0.8
